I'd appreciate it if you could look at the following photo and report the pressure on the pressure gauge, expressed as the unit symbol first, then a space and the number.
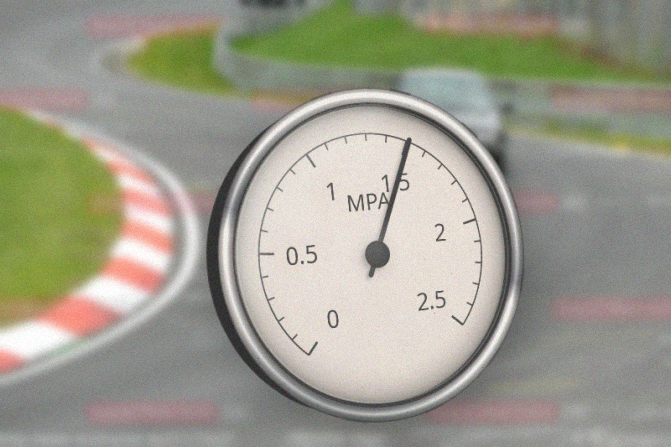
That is MPa 1.5
